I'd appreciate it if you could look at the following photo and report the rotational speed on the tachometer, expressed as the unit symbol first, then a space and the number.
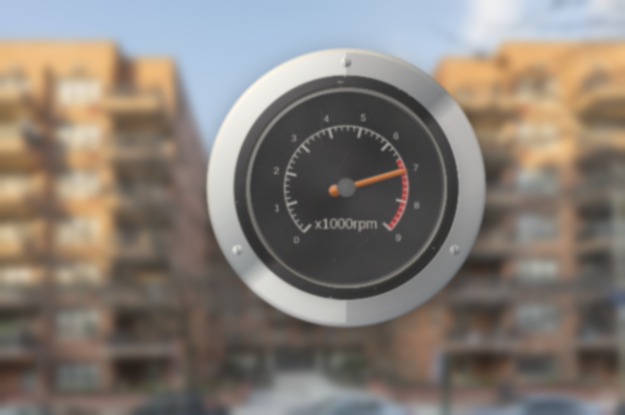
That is rpm 7000
